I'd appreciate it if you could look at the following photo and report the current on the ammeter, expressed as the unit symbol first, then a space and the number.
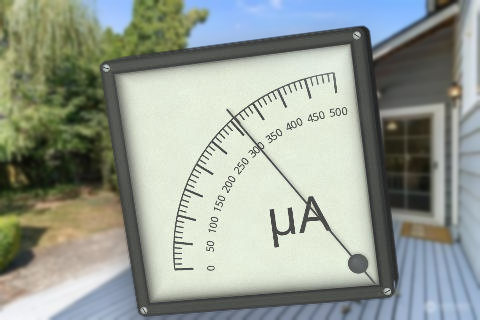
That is µA 310
